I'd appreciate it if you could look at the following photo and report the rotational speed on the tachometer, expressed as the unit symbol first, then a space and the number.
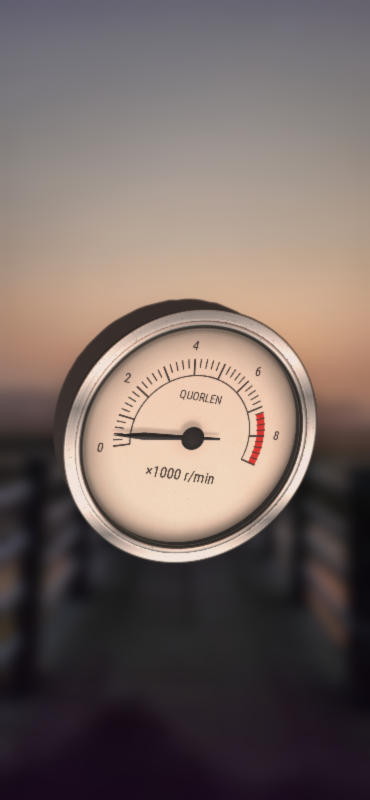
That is rpm 400
